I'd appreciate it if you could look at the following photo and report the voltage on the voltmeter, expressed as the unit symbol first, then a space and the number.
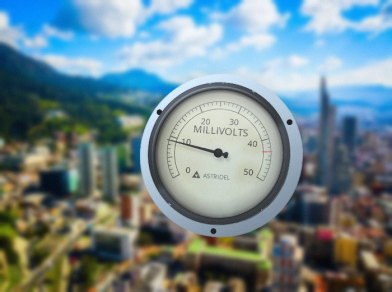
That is mV 9
